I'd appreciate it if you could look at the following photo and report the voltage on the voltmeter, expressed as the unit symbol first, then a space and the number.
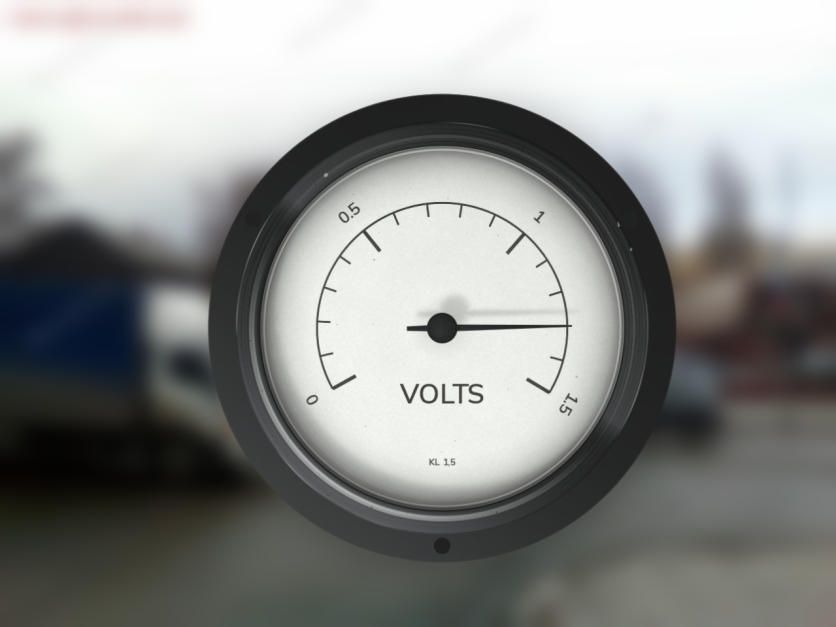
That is V 1.3
